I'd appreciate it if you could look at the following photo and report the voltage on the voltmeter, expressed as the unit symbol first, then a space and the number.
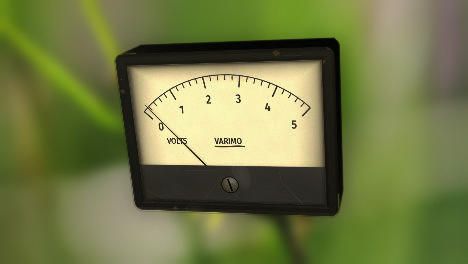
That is V 0.2
